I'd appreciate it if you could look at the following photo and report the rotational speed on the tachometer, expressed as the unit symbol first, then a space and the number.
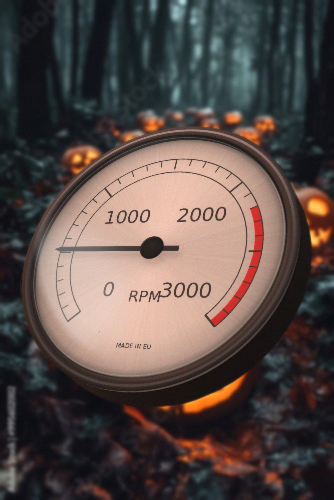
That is rpm 500
